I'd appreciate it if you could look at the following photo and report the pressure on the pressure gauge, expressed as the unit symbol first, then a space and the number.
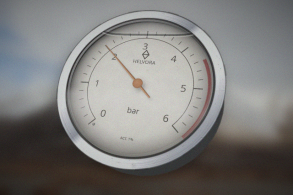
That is bar 2
